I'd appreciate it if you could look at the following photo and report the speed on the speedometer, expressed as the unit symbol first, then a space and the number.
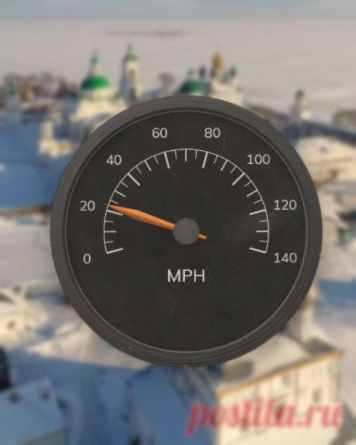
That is mph 22.5
